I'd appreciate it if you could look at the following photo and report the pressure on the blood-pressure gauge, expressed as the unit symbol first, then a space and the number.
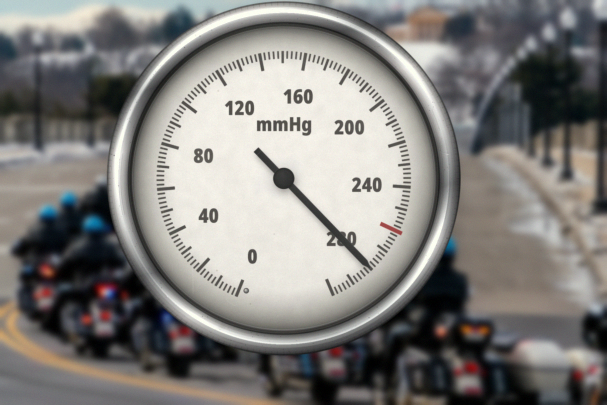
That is mmHg 280
